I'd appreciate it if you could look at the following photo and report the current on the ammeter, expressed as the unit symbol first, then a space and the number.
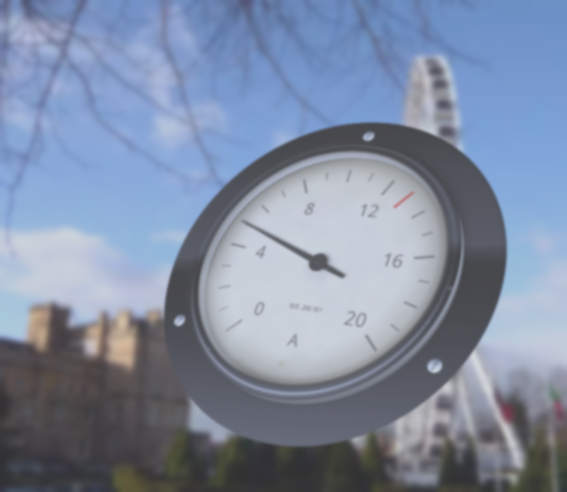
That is A 5
